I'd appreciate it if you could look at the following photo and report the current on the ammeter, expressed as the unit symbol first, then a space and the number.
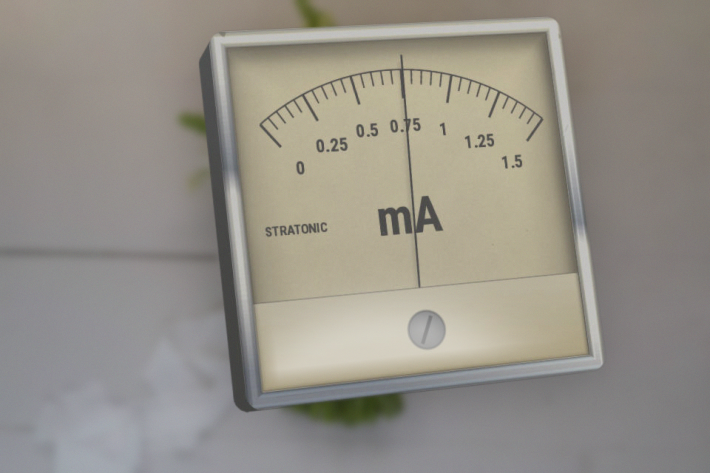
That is mA 0.75
